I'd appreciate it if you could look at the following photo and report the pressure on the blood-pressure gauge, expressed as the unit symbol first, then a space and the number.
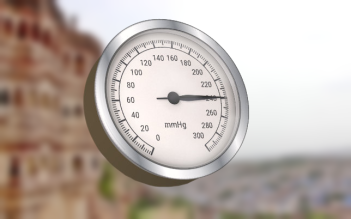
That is mmHg 240
